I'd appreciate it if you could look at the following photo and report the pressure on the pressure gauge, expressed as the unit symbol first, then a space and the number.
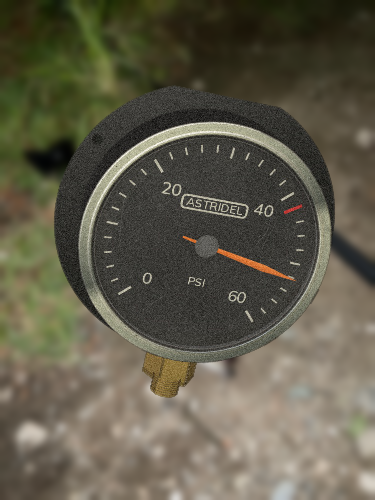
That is psi 52
